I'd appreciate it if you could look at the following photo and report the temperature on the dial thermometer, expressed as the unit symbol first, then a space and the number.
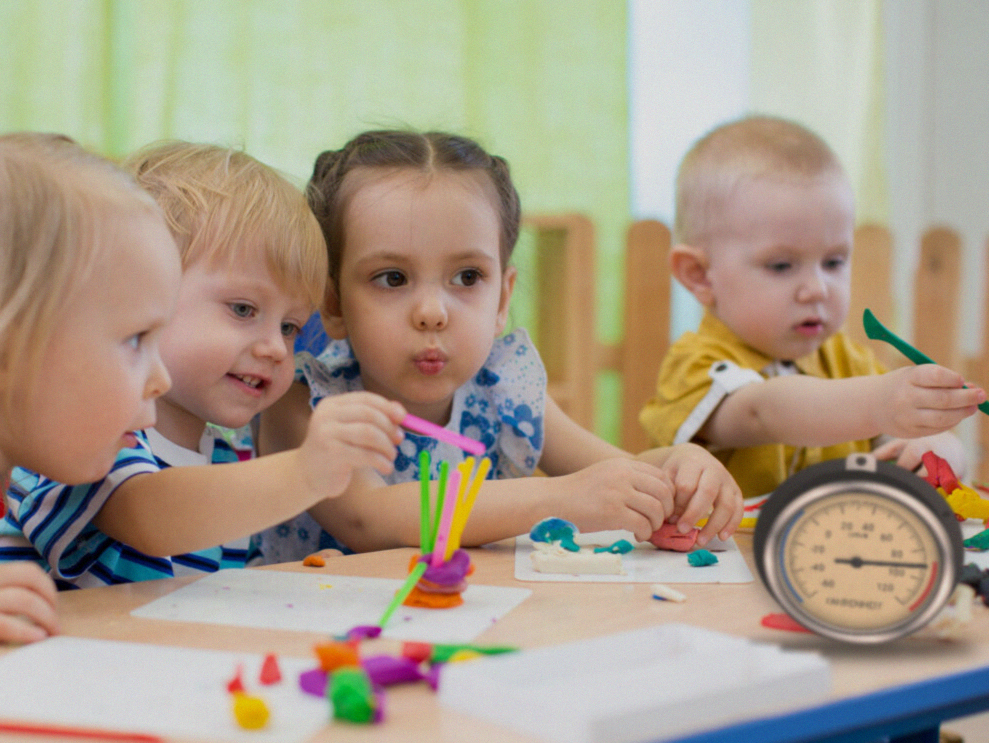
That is °F 90
